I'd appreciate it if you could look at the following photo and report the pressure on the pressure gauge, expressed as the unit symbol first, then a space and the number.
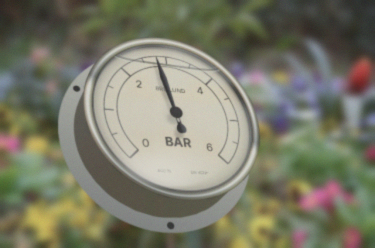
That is bar 2.75
